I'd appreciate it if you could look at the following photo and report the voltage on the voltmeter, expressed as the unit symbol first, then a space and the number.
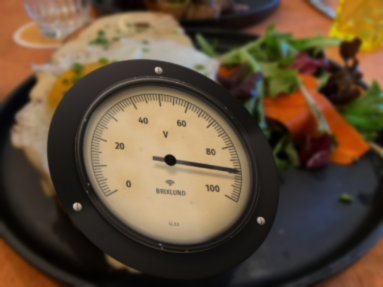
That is V 90
